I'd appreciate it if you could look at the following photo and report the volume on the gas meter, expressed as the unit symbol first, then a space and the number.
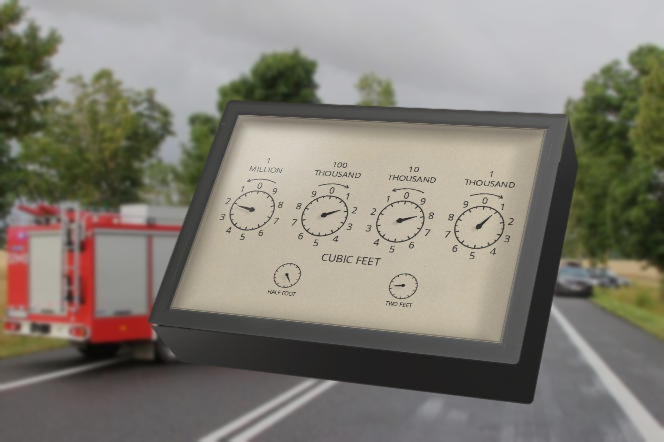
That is ft³ 218100
